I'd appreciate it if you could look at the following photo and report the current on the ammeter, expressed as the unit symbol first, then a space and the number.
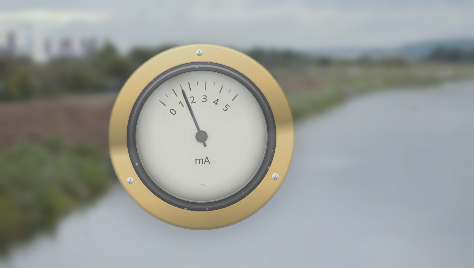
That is mA 1.5
